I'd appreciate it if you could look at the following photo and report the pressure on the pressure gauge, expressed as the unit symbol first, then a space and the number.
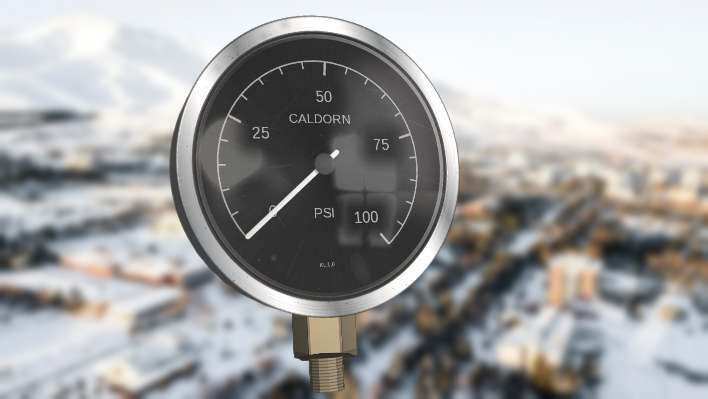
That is psi 0
